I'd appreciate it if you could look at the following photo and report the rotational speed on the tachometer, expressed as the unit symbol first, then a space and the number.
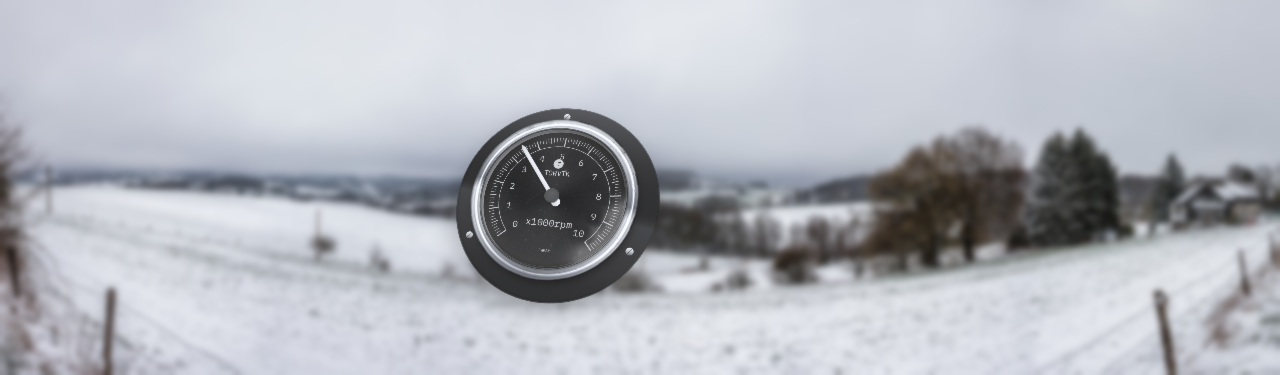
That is rpm 3500
